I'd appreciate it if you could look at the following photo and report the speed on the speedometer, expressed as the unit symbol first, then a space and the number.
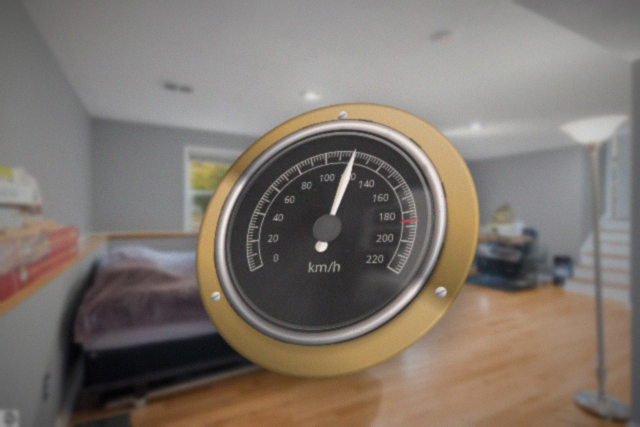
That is km/h 120
